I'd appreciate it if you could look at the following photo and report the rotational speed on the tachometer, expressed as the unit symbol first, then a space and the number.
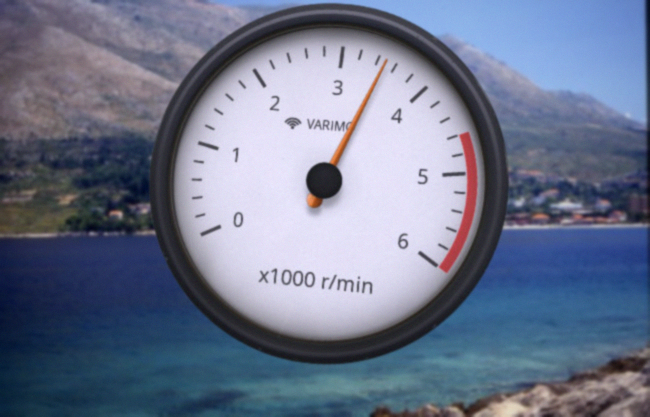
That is rpm 3500
